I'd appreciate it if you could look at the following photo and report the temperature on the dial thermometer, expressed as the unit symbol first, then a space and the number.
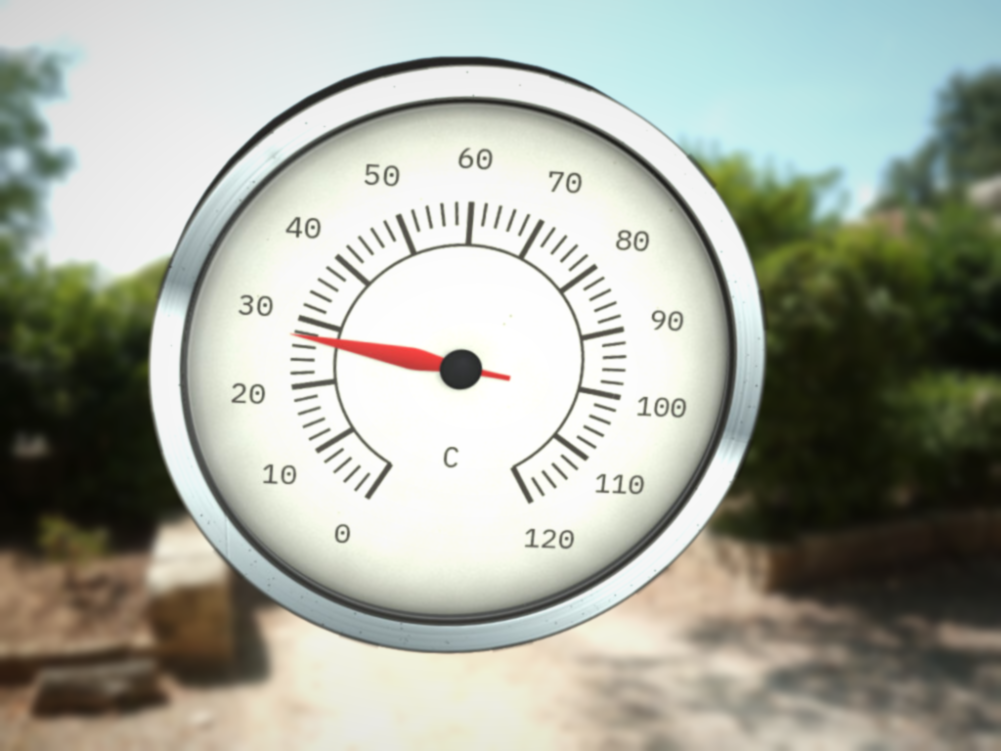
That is °C 28
